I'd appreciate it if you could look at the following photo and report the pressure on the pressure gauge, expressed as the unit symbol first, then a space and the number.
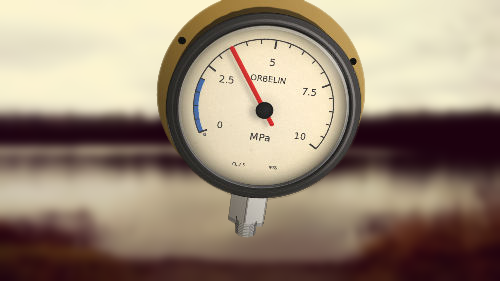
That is MPa 3.5
